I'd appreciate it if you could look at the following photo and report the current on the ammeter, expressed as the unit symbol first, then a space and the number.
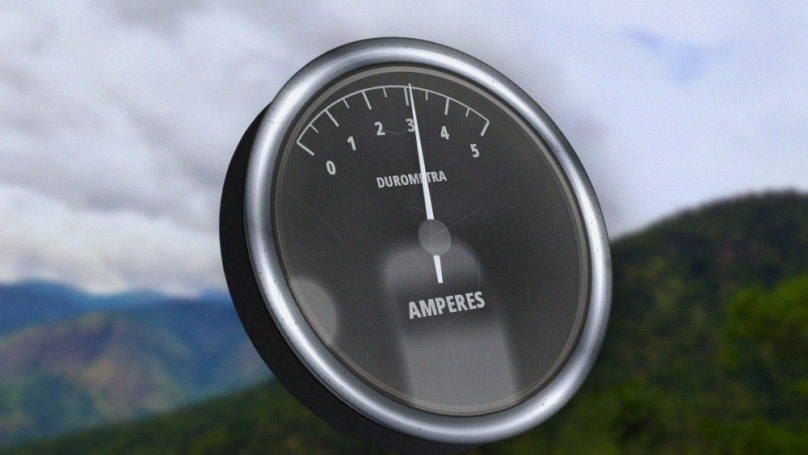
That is A 3
